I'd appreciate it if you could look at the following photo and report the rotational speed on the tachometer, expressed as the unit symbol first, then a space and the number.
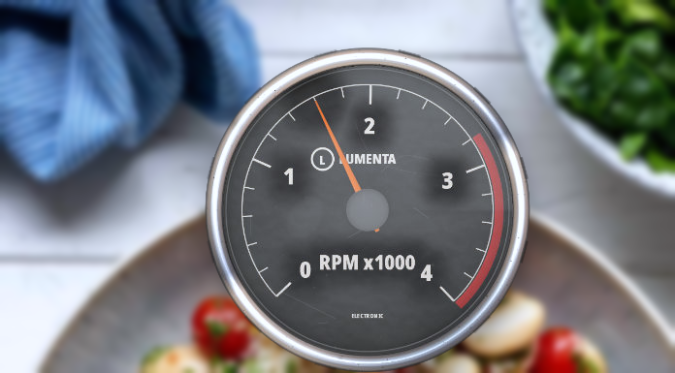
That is rpm 1600
